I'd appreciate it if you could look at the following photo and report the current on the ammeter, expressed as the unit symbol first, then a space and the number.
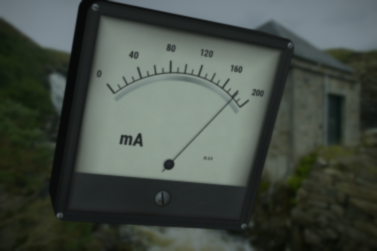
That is mA 180
